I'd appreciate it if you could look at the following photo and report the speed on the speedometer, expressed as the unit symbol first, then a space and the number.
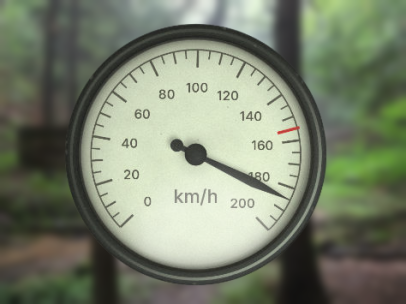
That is km/h 185
